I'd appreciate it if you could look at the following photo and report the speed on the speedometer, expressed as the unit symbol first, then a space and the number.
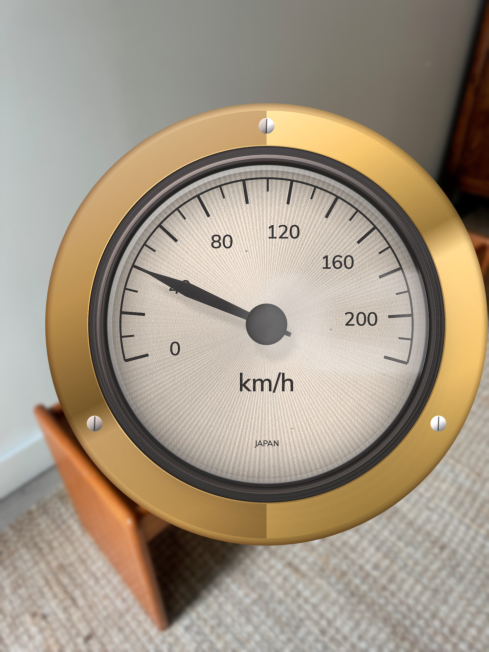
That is km/h 40
